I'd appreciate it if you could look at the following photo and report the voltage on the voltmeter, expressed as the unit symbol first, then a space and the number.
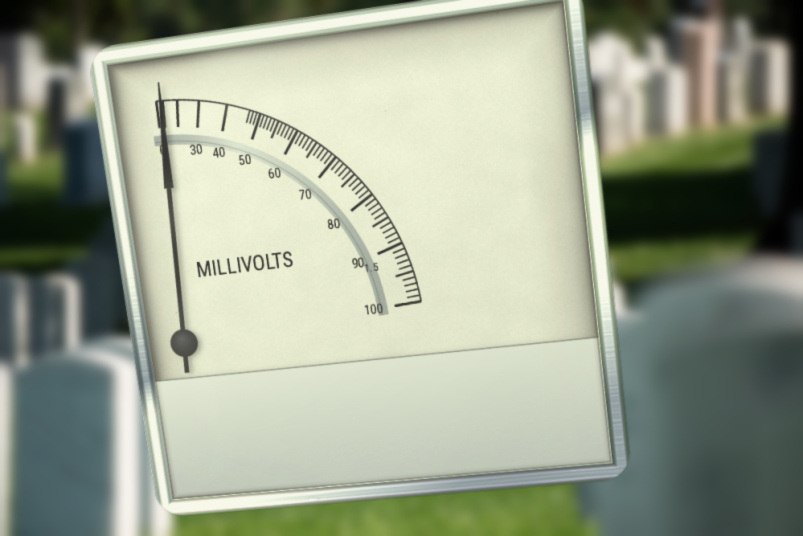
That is mV 10
